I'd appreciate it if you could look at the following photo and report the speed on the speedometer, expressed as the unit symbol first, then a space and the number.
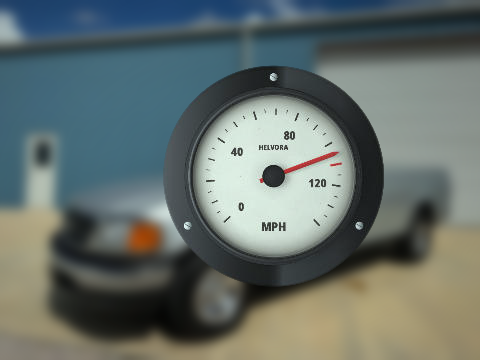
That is mph 105
